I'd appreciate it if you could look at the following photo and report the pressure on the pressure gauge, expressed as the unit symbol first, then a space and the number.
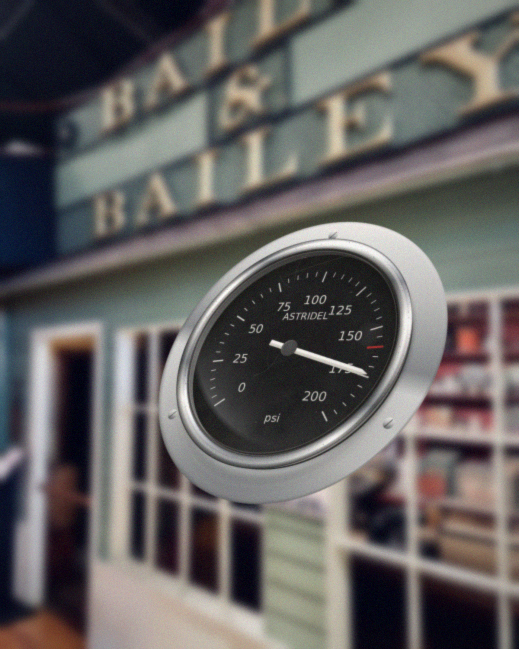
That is psi 175
